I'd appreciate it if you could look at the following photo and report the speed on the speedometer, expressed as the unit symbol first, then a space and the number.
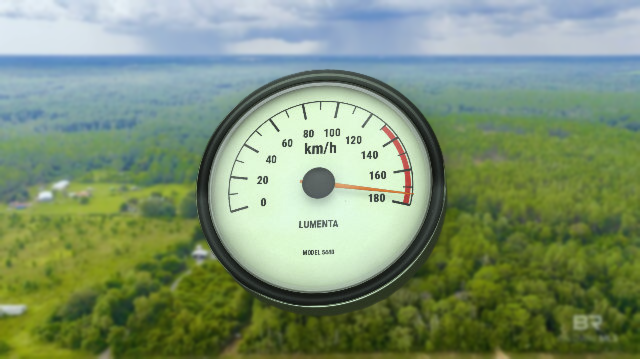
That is km/h 175
